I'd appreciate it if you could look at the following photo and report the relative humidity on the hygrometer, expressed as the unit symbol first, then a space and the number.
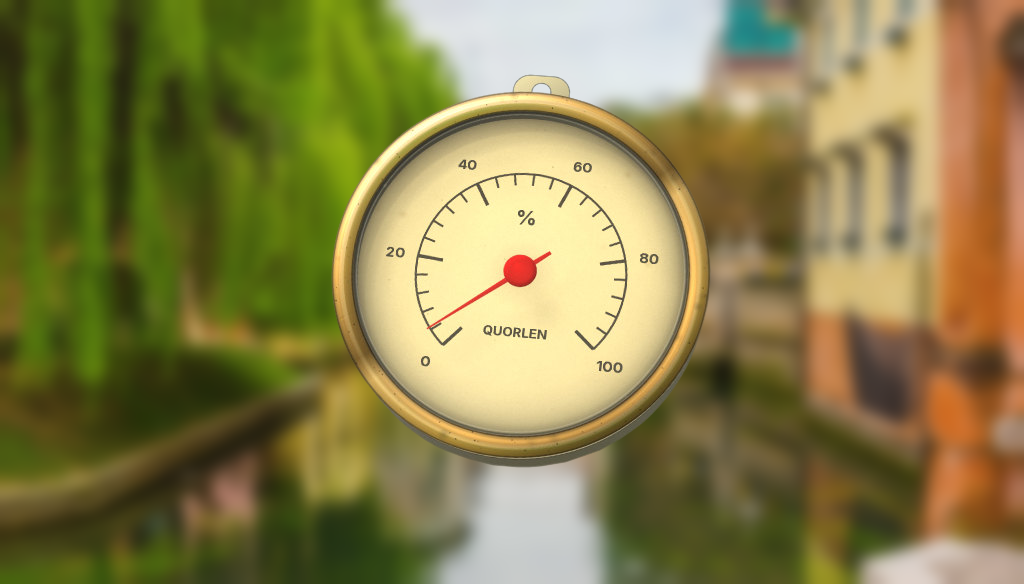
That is % 4
